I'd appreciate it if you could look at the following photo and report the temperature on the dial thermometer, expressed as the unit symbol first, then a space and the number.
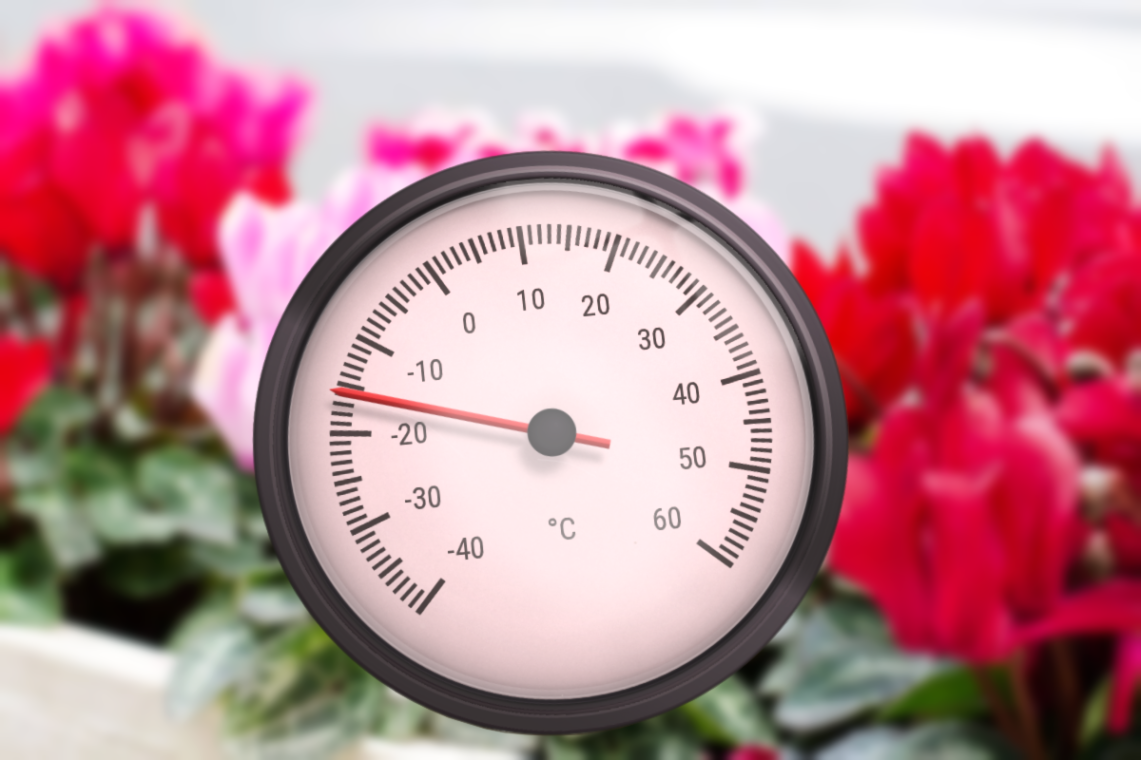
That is °C -16
